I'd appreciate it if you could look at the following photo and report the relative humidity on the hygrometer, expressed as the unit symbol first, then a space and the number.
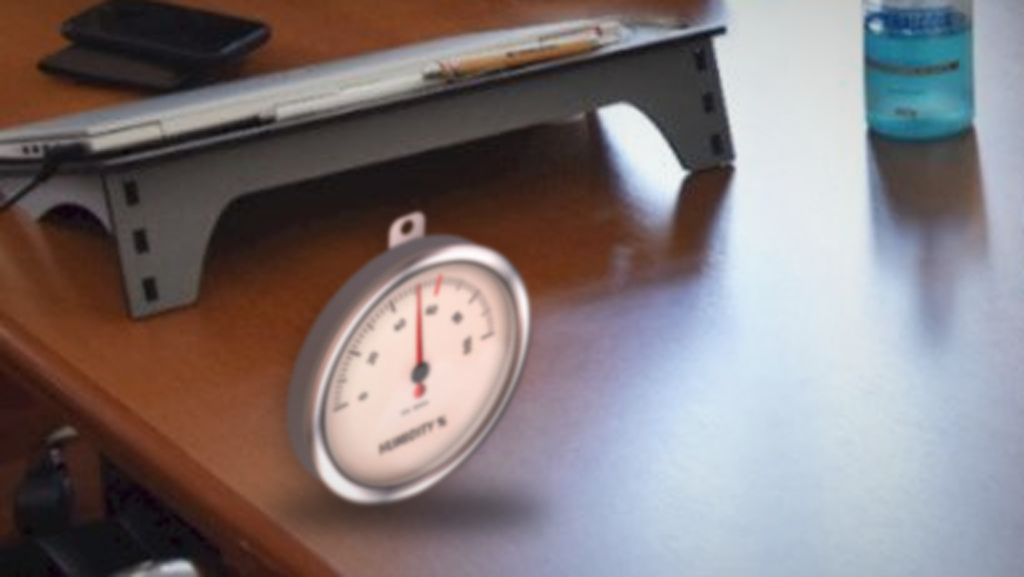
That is % 50
